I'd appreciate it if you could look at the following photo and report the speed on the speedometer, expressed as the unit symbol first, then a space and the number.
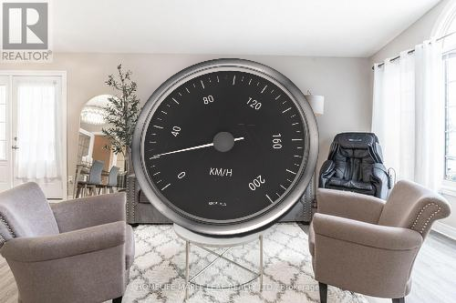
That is km/h 20
